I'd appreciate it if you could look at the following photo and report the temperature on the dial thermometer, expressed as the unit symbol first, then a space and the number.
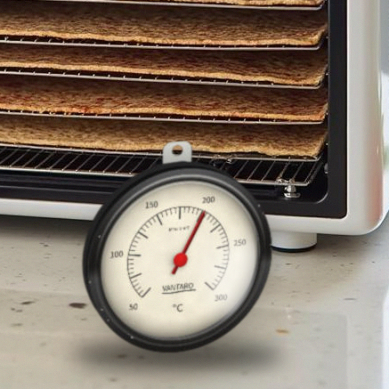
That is °C 200
